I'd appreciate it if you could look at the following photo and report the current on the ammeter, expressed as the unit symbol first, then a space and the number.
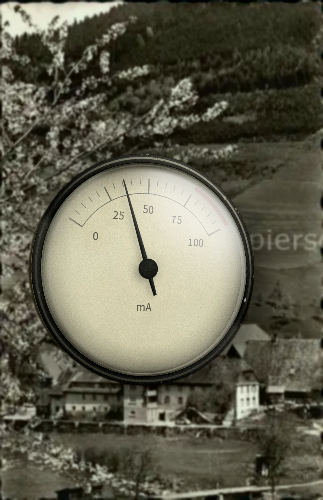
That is mA 35
